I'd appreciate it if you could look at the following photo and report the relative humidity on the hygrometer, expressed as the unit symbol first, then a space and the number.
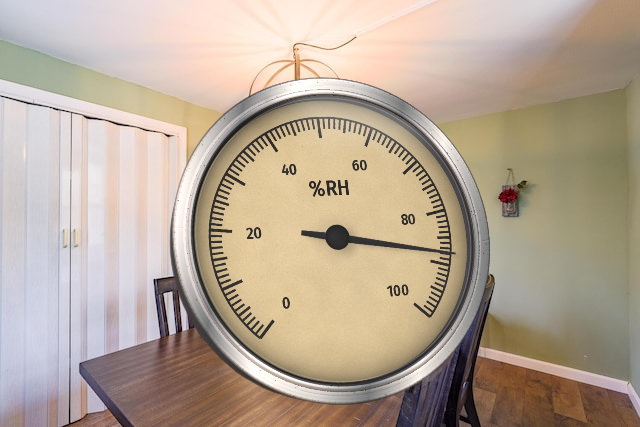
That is % 88
